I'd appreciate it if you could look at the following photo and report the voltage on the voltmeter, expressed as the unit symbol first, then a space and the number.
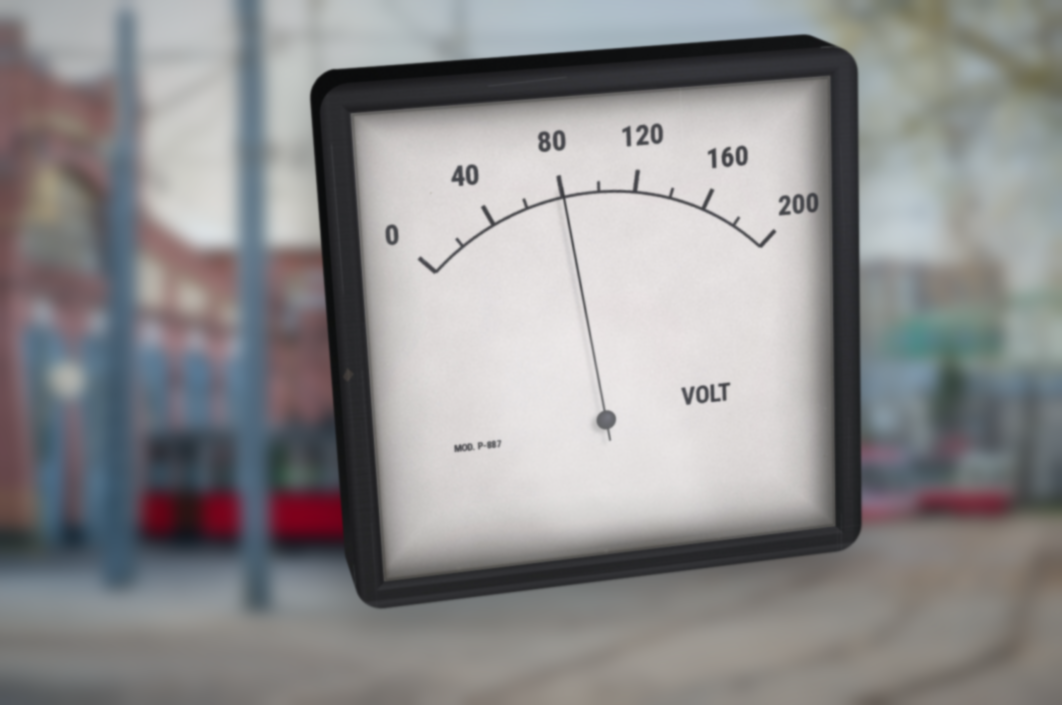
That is V 80
